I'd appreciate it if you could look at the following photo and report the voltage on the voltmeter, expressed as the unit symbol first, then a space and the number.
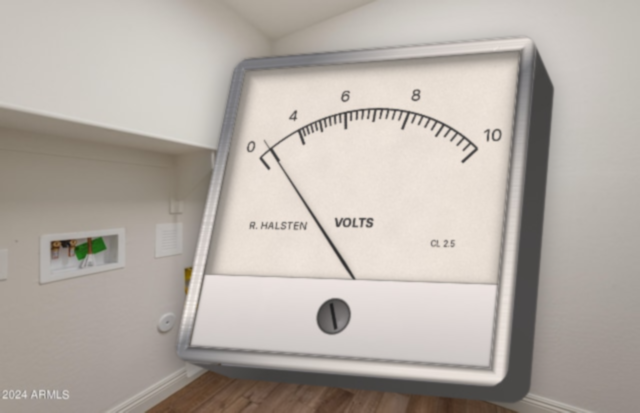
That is V 2
